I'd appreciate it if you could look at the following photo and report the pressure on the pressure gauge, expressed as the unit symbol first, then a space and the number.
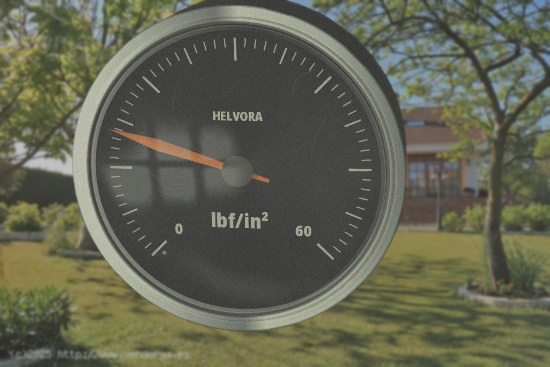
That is psi 14
